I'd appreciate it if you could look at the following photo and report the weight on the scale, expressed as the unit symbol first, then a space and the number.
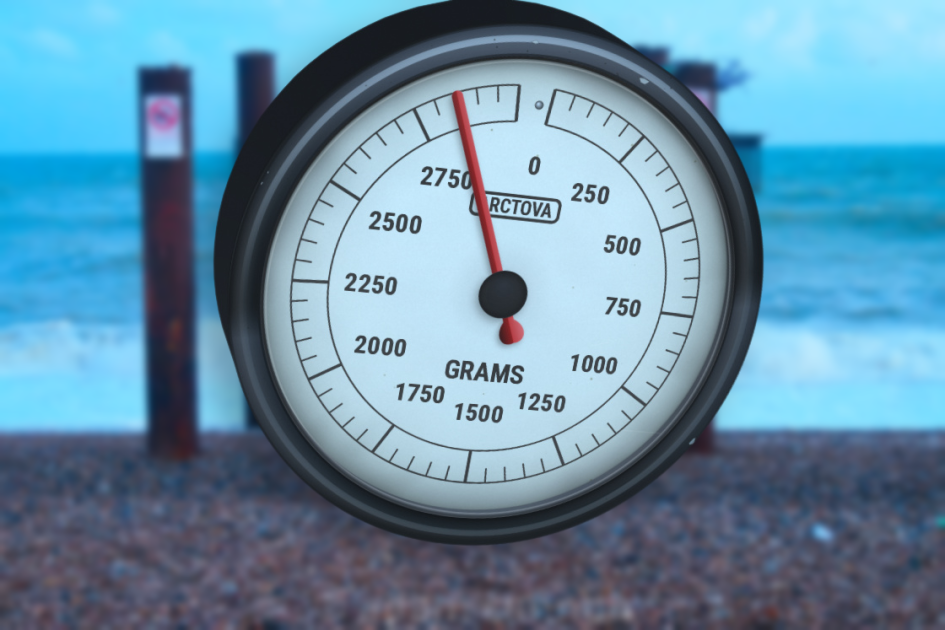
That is g 2850
